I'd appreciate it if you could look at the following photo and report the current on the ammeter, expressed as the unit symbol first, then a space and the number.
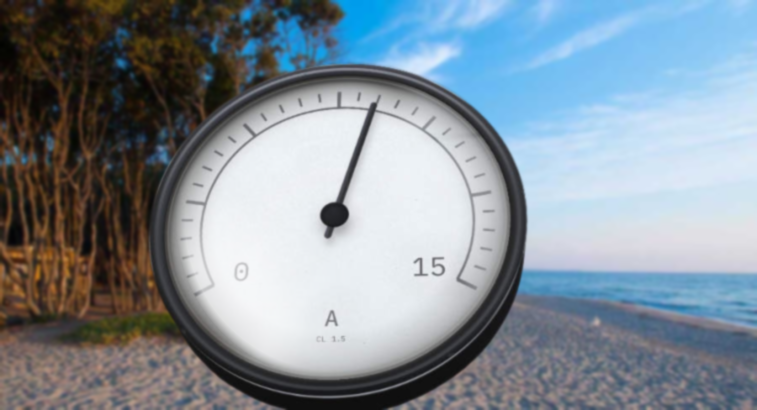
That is A 8.5
